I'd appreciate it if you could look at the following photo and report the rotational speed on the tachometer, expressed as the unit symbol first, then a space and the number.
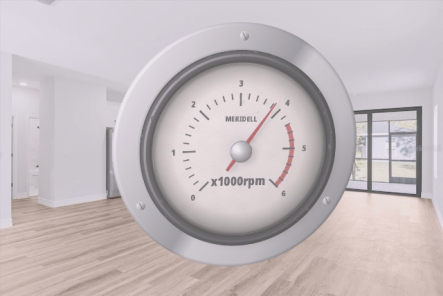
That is rpm 3800
